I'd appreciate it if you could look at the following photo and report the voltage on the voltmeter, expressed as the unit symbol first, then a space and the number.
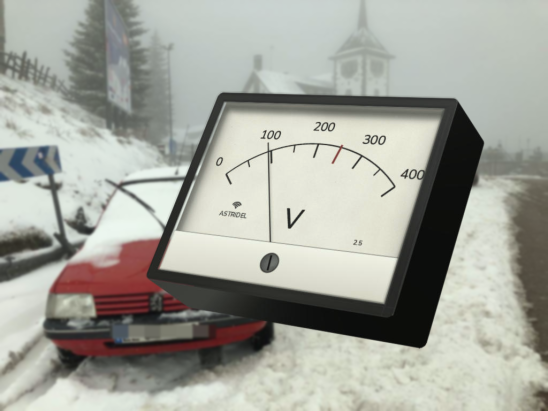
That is V 100
